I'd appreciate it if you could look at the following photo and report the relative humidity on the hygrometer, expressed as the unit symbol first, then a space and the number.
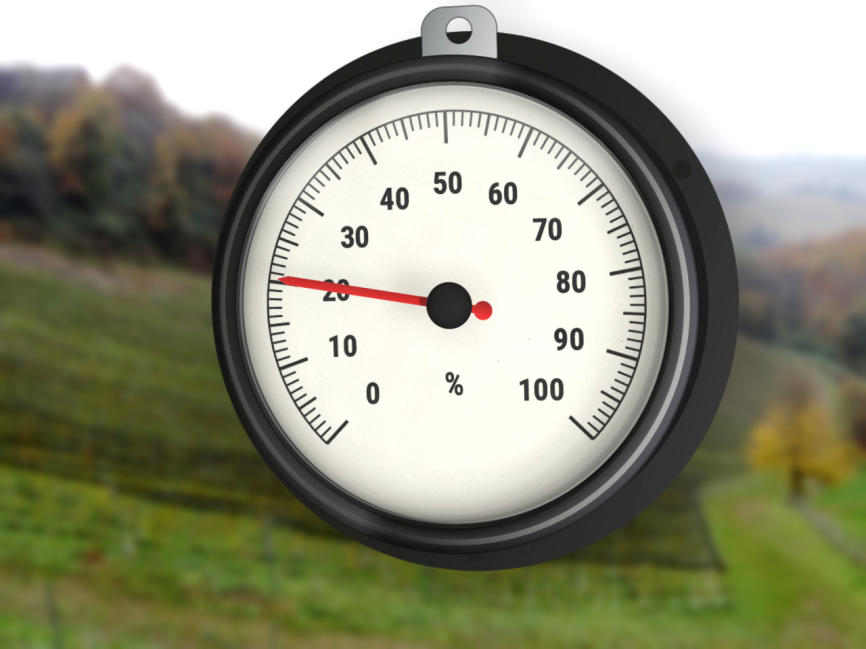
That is % 20.5
